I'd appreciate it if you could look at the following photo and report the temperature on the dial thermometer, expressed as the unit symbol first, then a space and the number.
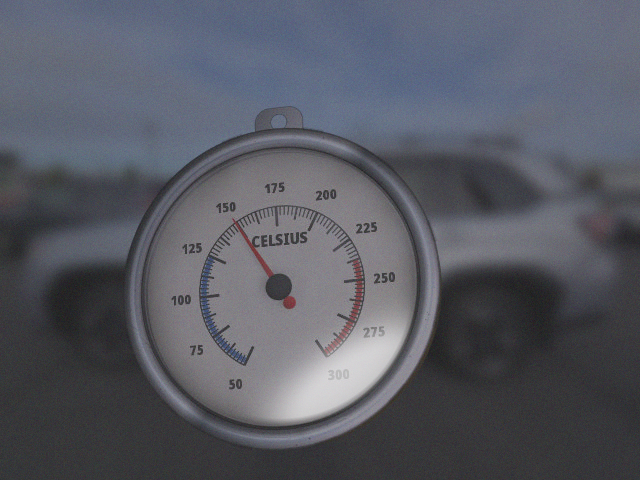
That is °C 150
